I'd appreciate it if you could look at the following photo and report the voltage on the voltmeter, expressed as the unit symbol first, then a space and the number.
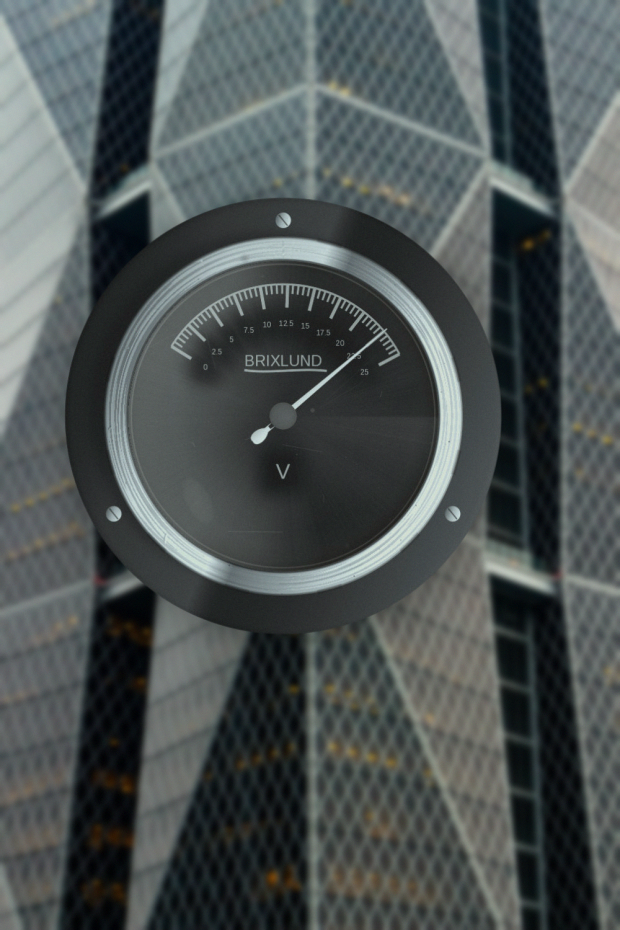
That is V 22.5
